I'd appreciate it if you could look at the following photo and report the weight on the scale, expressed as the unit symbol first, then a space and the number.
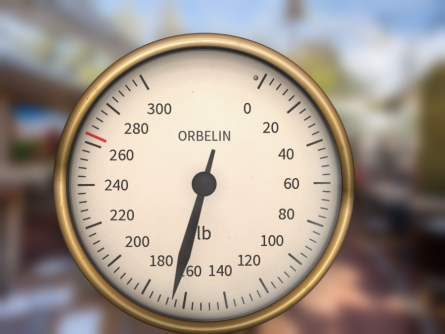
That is lb 166
